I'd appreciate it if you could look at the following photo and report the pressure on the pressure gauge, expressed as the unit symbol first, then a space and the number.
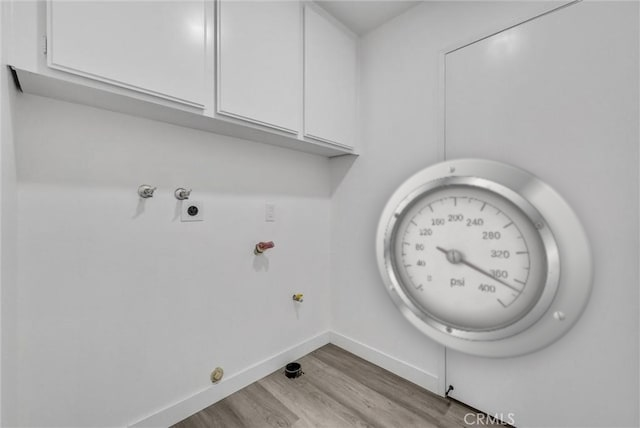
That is psi 370
